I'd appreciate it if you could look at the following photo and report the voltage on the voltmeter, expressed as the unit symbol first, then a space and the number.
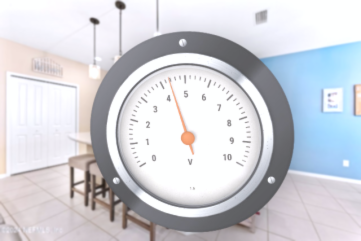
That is V 4.4
